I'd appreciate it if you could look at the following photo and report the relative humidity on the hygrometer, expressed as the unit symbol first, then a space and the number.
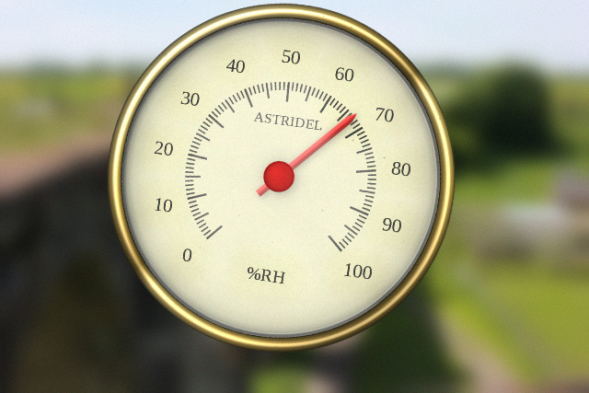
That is % 67
